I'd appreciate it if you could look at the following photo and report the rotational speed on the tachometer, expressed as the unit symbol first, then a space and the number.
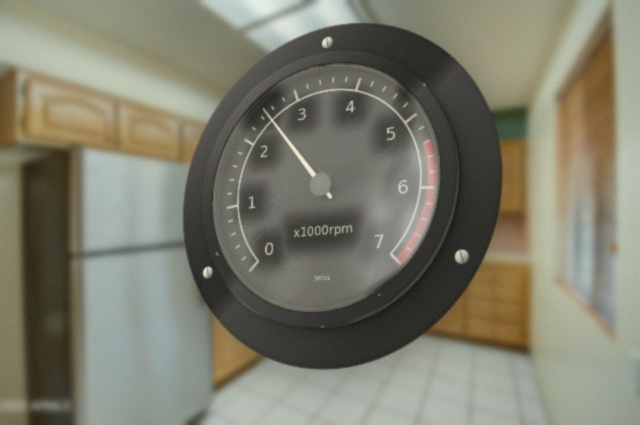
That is rpm 2500
